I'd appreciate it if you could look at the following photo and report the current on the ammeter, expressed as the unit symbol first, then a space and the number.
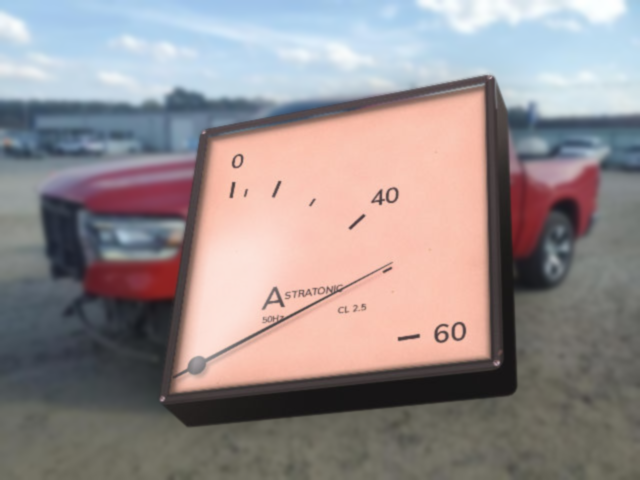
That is A 50
